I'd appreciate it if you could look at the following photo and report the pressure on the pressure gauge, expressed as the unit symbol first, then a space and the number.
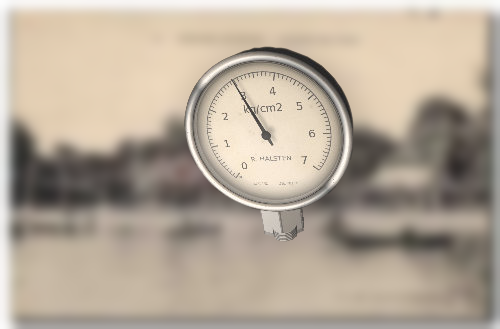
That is kg/cm² 3
